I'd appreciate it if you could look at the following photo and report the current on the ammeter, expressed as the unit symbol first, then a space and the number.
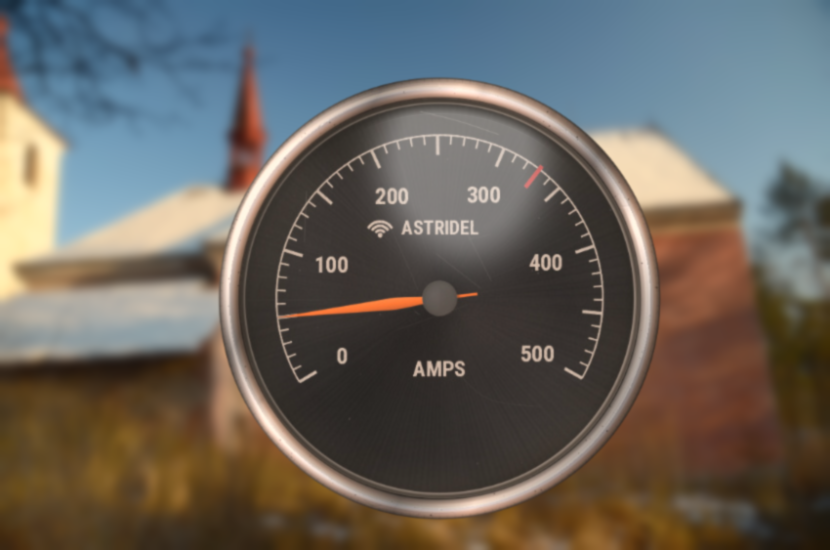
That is A 50
